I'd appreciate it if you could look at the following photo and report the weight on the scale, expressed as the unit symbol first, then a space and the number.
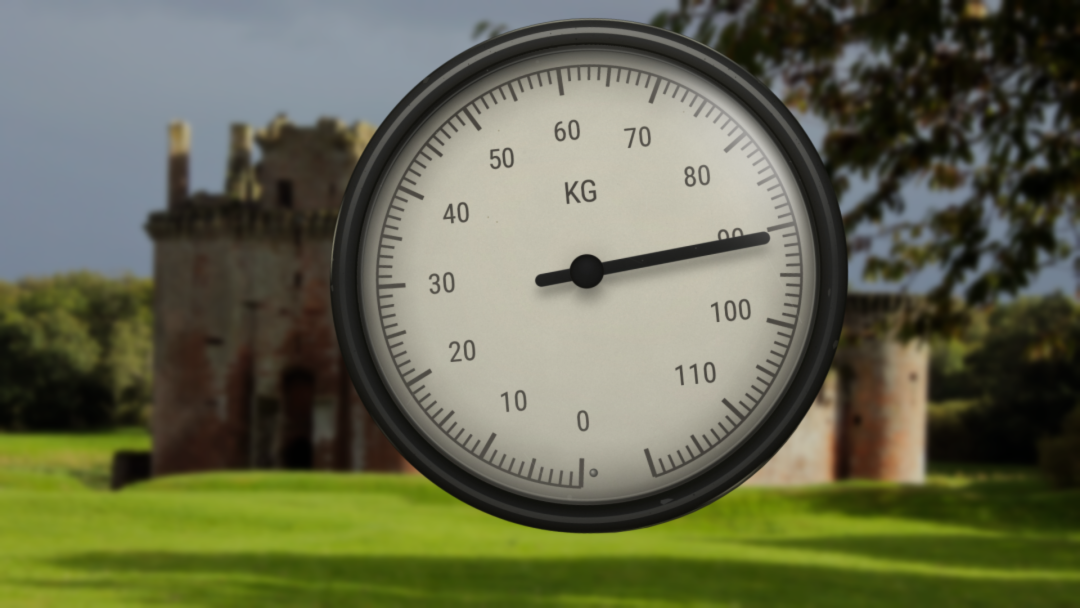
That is kg 91
